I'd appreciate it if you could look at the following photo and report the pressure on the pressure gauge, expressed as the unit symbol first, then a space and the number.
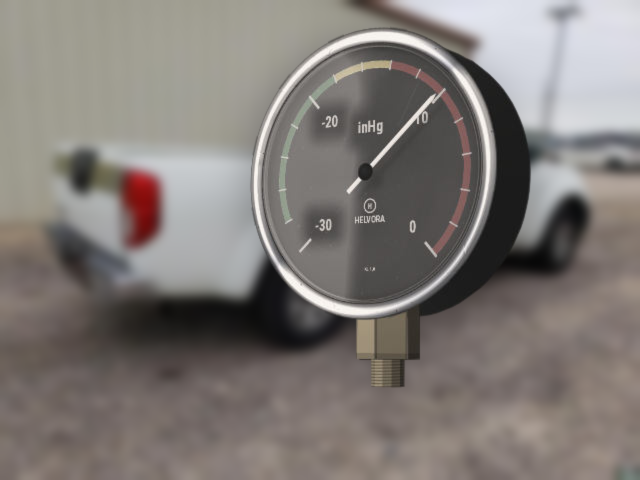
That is inHg -10
